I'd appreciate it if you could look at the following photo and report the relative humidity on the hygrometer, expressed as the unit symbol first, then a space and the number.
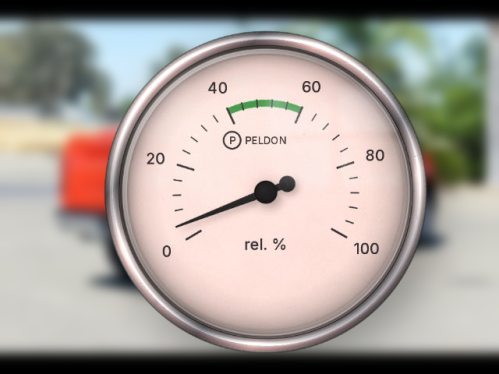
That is % 4
